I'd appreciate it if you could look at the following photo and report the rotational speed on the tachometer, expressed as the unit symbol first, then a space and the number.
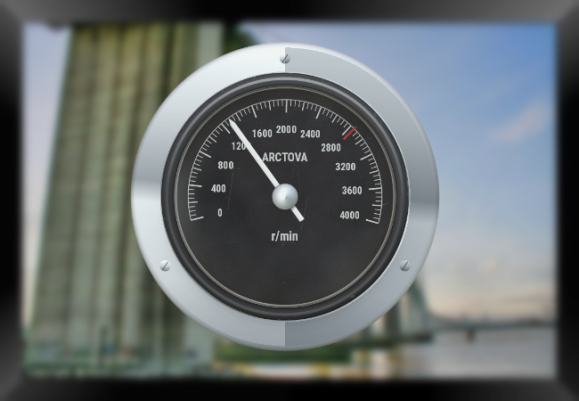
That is rpm 1300
